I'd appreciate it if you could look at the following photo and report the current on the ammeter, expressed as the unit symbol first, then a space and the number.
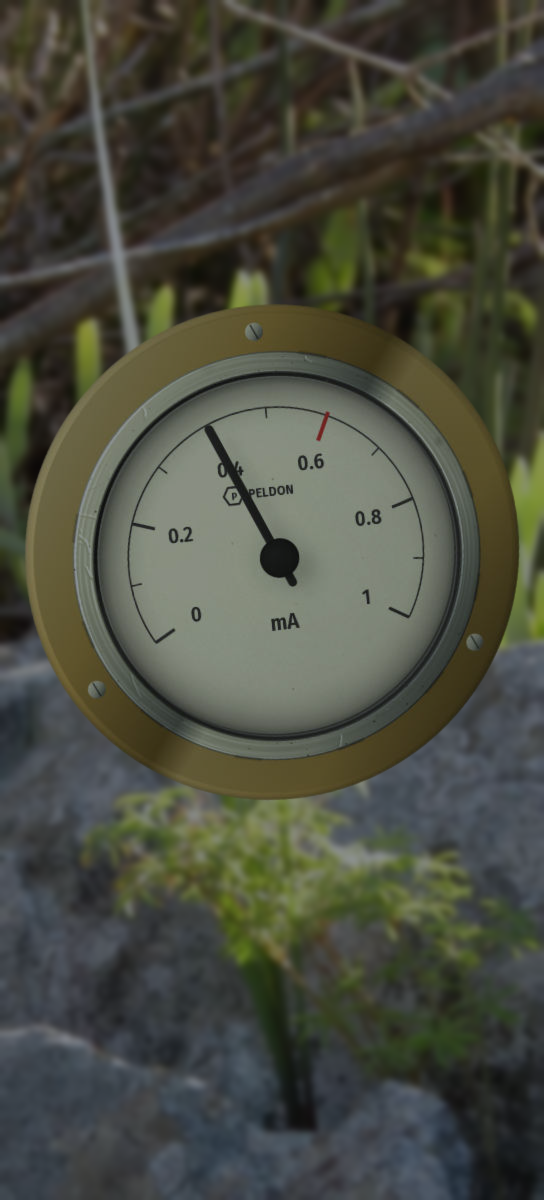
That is mA 0.4
